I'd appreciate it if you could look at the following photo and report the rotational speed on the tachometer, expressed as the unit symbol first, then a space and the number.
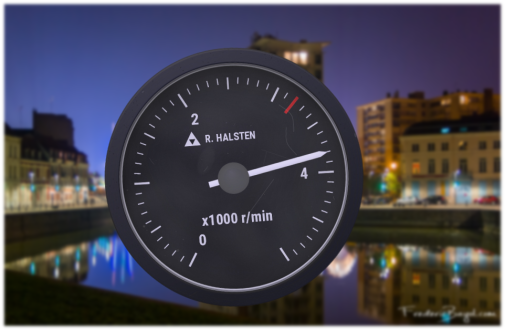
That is rpm 3800
